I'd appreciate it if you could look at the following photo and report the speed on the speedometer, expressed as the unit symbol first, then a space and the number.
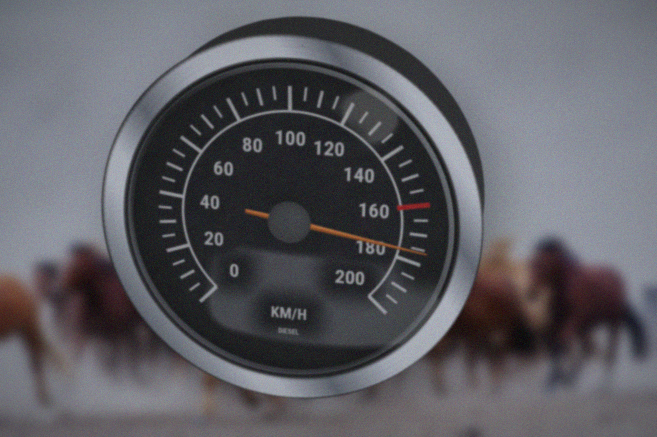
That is km/h 175
